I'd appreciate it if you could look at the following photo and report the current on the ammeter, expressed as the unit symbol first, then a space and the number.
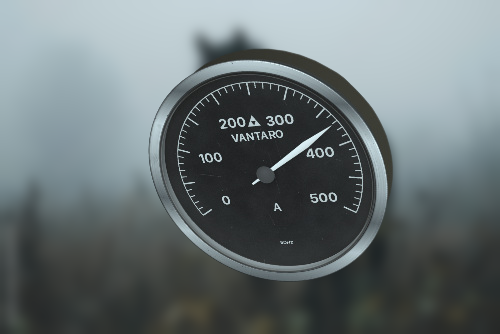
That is A 370
